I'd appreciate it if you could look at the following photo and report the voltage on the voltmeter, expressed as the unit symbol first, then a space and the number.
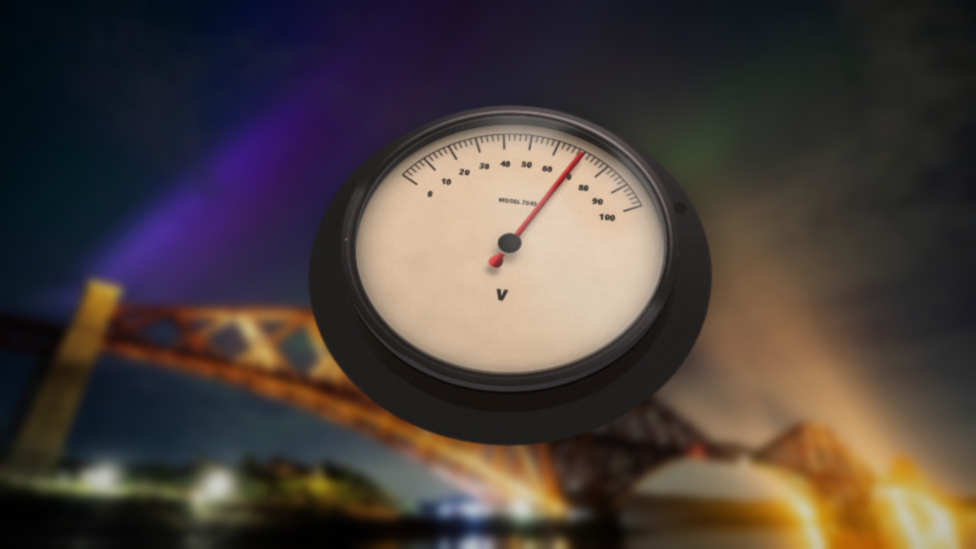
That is V 70
